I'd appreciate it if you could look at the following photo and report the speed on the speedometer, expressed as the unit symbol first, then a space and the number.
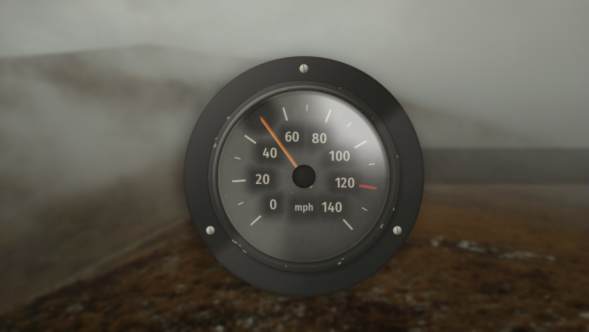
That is mph 50
